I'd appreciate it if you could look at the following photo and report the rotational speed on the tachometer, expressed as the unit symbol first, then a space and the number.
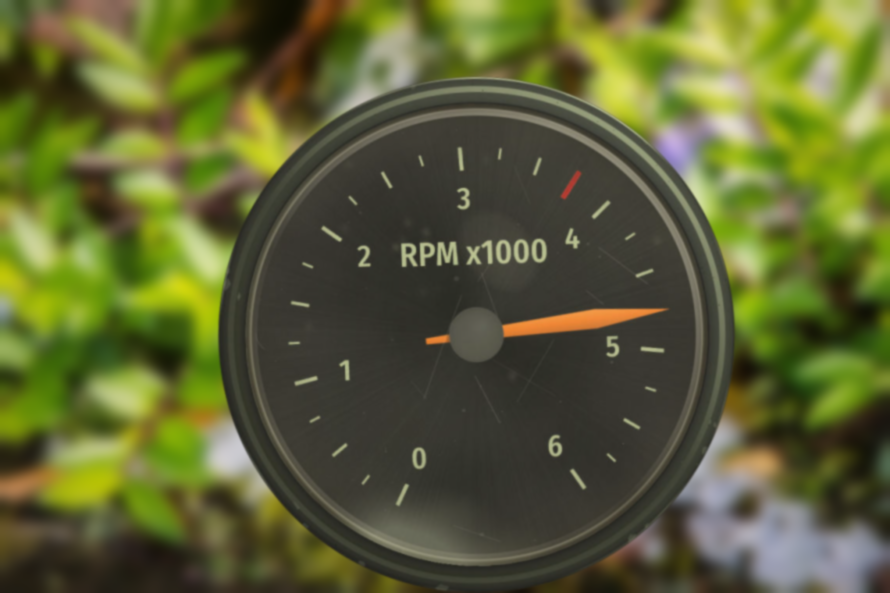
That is rpm 4750
